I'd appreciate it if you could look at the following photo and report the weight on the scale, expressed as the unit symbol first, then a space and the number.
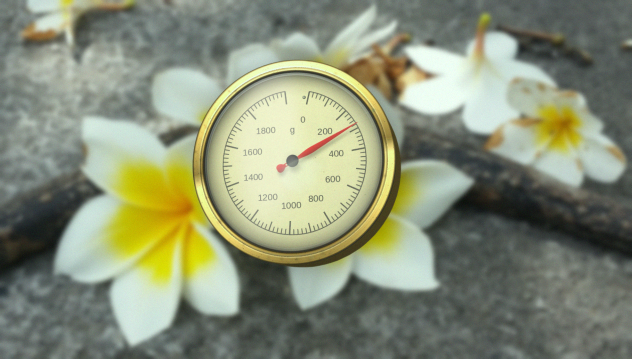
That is g 280
